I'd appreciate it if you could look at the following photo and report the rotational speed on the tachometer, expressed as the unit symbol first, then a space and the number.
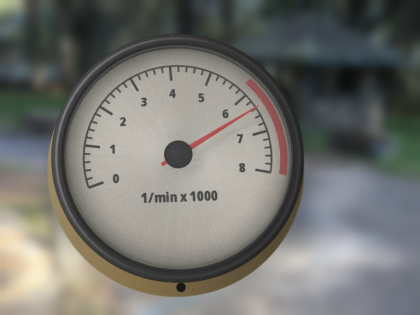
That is rpm 6400
